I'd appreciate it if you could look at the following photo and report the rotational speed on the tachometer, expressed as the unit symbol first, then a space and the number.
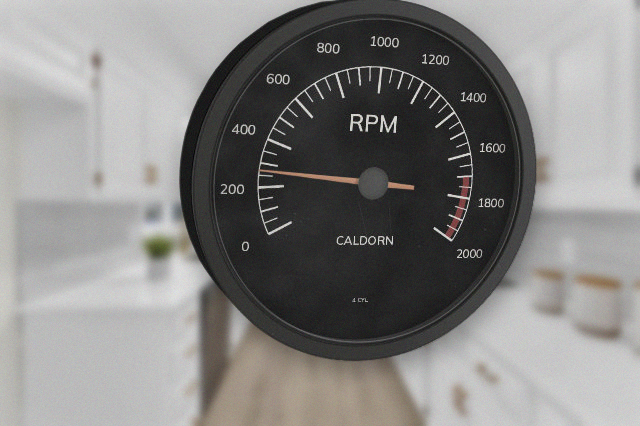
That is rpm 275
